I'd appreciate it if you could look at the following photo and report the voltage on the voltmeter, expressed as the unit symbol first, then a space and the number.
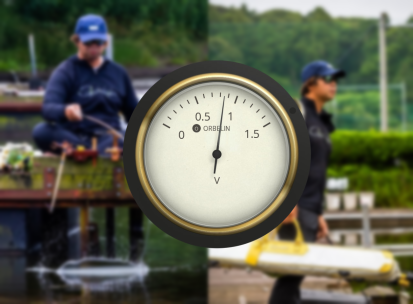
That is V 0.85
